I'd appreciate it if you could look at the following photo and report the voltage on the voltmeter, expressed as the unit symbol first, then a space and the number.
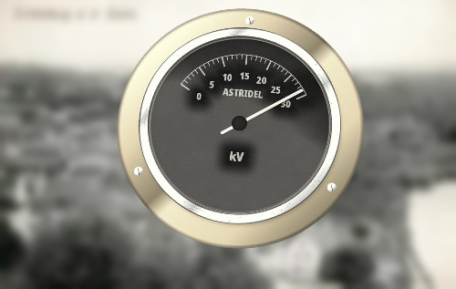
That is kV 29
